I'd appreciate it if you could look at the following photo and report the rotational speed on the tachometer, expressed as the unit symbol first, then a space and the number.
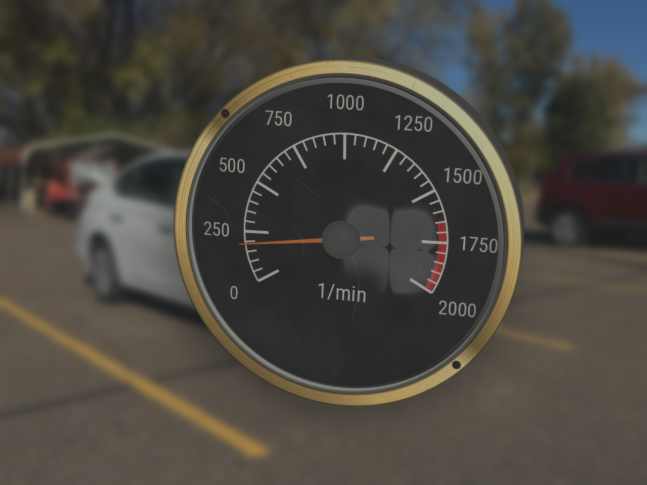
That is rpm 200
